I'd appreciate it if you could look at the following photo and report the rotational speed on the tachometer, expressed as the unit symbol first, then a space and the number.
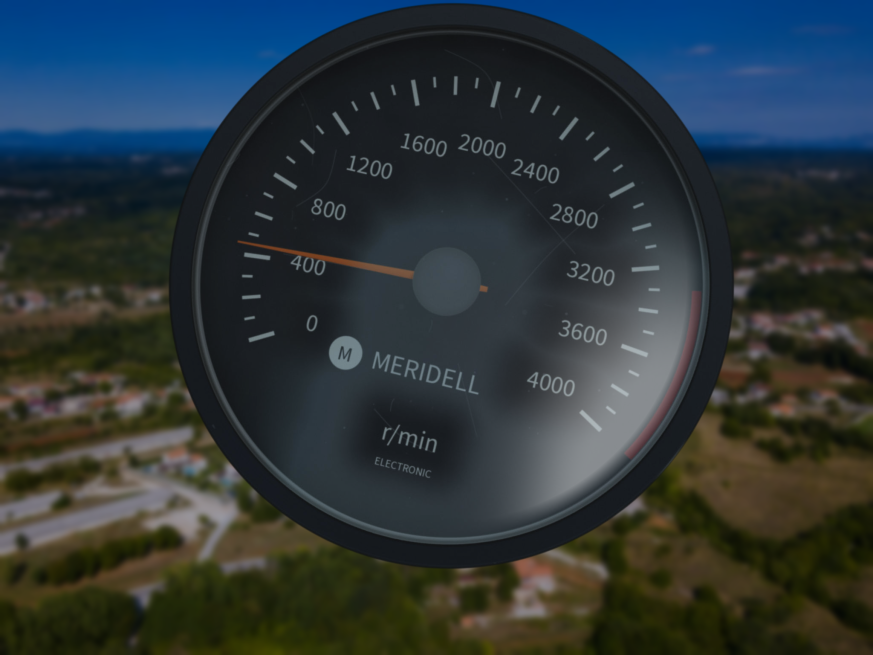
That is rpm 450
